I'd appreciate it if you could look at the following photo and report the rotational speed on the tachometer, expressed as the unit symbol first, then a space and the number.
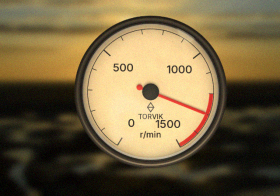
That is rpm 1300
